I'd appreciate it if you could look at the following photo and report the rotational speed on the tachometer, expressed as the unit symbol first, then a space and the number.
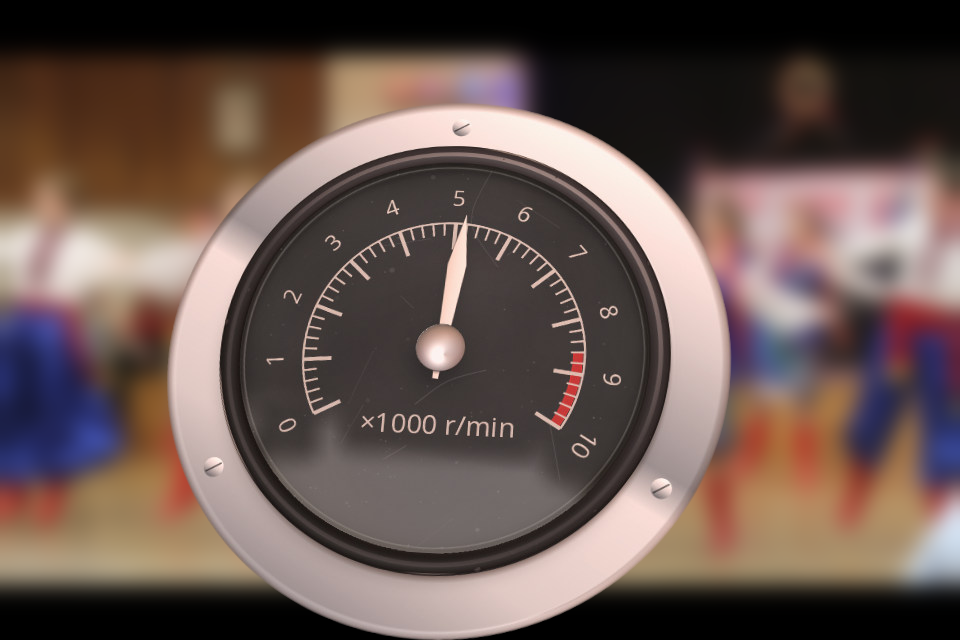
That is rpm 5200
